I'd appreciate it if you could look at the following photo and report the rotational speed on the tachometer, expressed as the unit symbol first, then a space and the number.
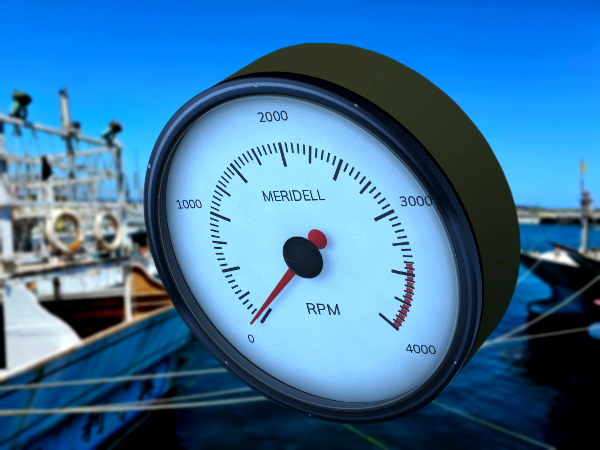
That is rpm 50
